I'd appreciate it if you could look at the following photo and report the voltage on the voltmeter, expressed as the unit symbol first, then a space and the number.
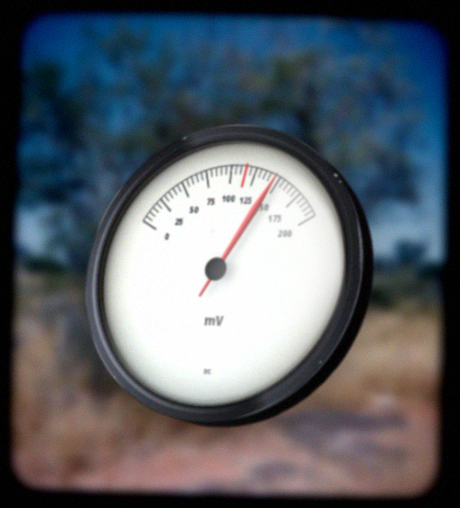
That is mV 150
